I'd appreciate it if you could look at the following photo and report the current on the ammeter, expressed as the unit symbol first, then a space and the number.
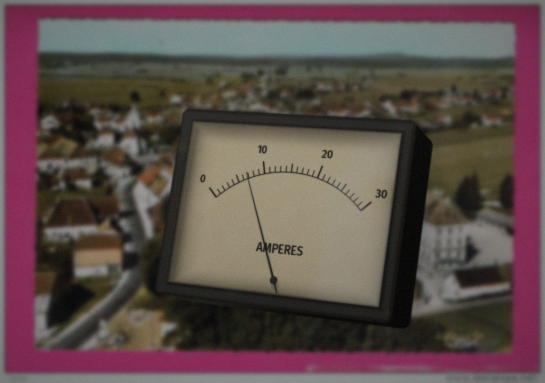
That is A 7
